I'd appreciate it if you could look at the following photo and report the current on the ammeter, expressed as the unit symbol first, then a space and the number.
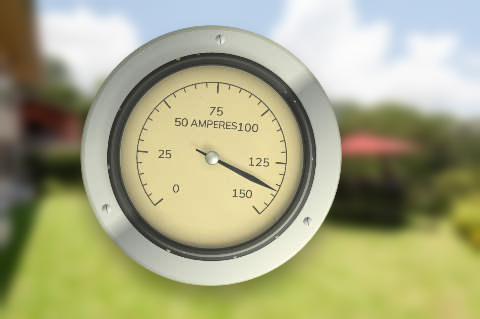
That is A 137.5
